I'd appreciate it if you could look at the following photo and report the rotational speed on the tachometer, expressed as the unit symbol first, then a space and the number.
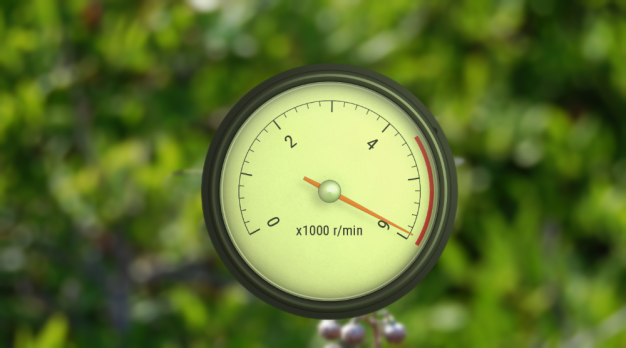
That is rpm 5900
